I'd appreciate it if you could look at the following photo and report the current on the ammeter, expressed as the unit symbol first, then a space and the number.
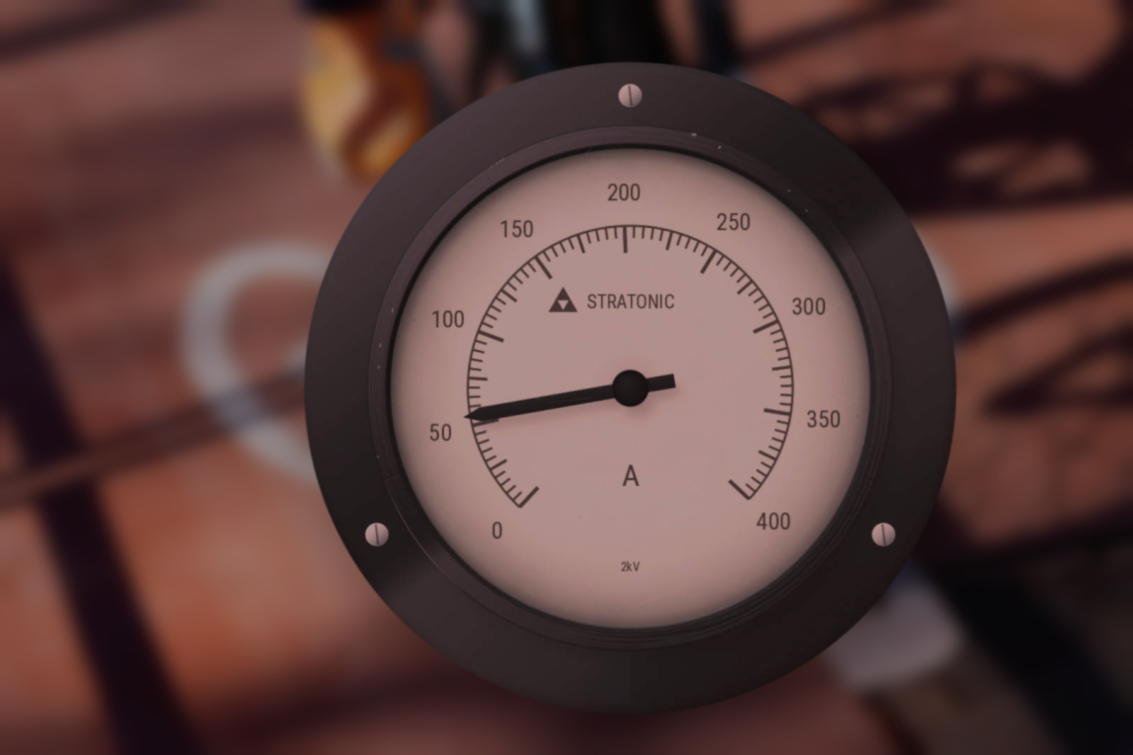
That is A 55
